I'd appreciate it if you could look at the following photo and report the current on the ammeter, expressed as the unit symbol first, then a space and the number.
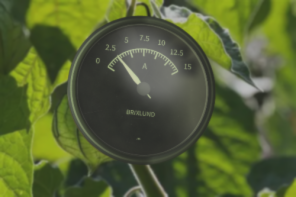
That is A 2.5
